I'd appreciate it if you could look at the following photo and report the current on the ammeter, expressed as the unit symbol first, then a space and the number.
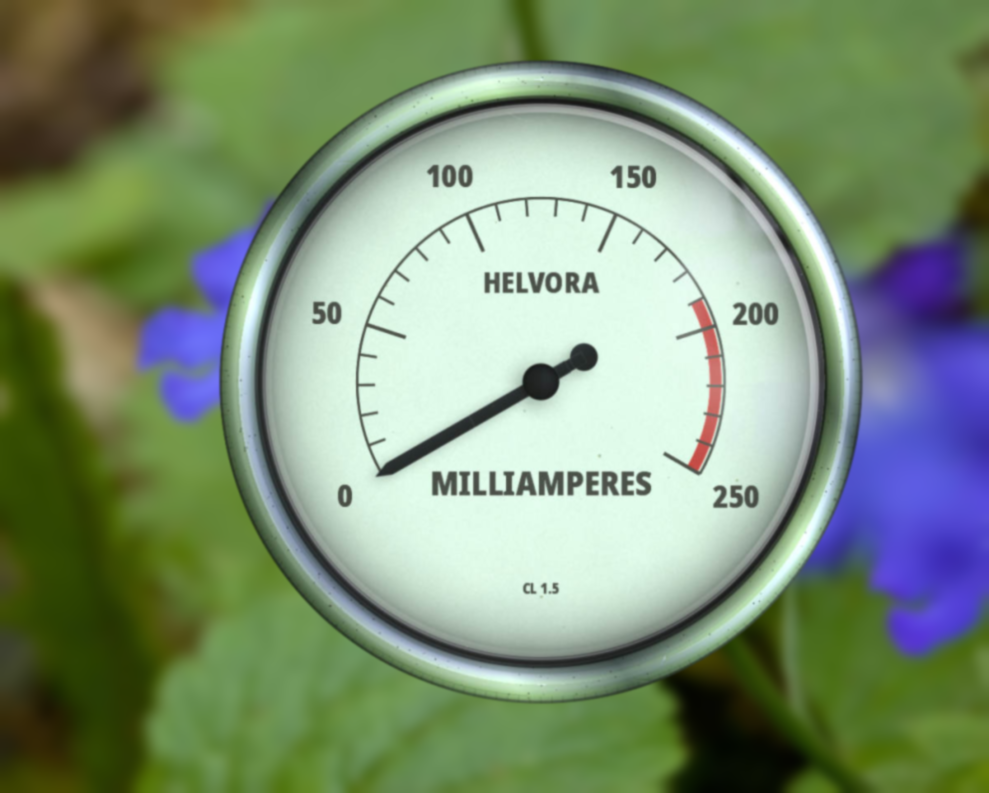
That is mA 0
